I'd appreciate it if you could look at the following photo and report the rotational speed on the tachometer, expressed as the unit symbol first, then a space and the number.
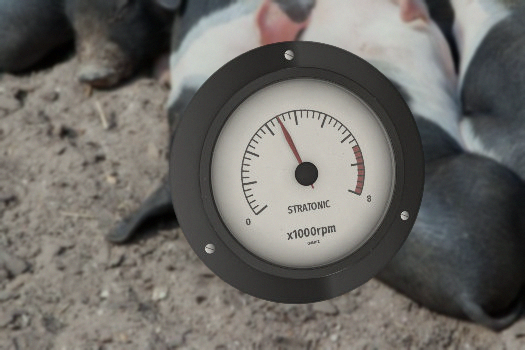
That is rpm 3400
